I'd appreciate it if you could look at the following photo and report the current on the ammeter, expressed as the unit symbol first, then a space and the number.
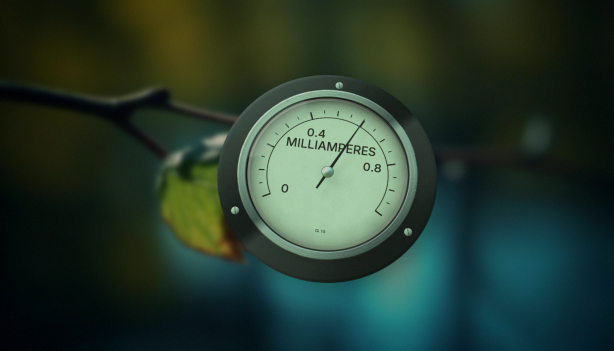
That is mA 0.6
